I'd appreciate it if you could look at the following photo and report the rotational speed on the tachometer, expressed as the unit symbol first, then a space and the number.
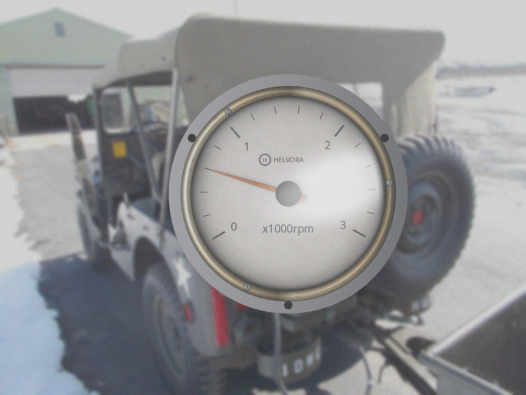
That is rpm 600
